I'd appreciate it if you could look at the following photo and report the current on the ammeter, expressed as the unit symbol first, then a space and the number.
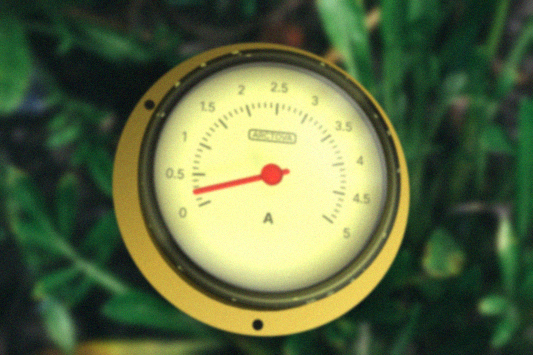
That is A 0.2
